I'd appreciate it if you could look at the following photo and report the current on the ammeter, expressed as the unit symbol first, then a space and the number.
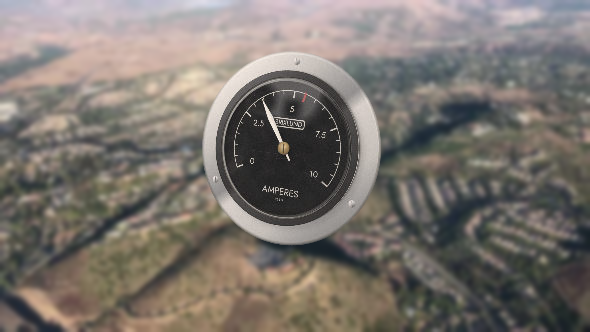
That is A 3.5
